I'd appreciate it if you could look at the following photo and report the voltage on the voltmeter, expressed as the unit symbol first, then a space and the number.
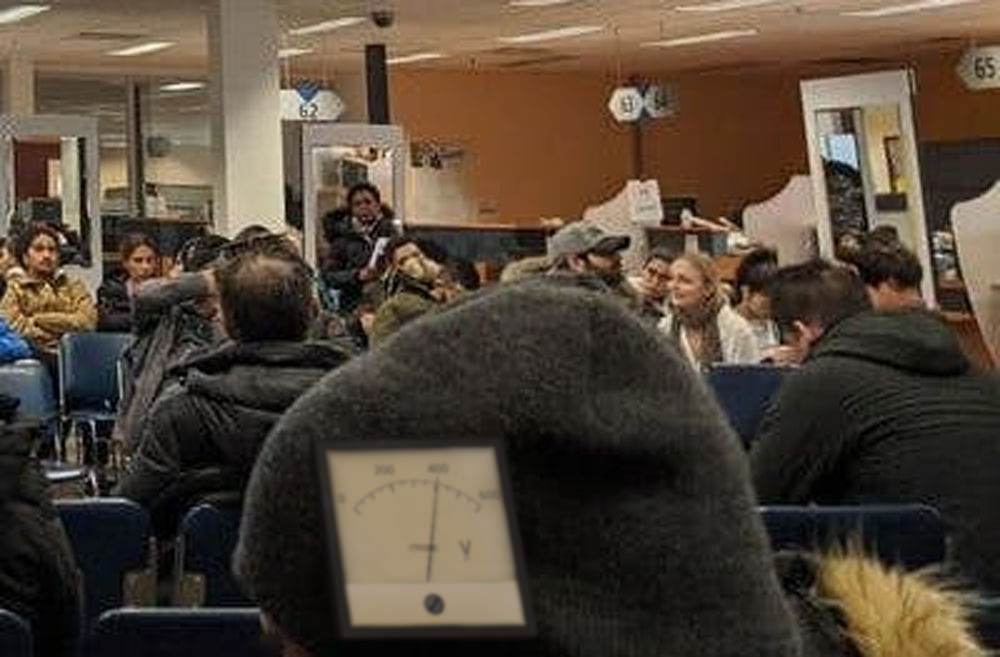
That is V 400
